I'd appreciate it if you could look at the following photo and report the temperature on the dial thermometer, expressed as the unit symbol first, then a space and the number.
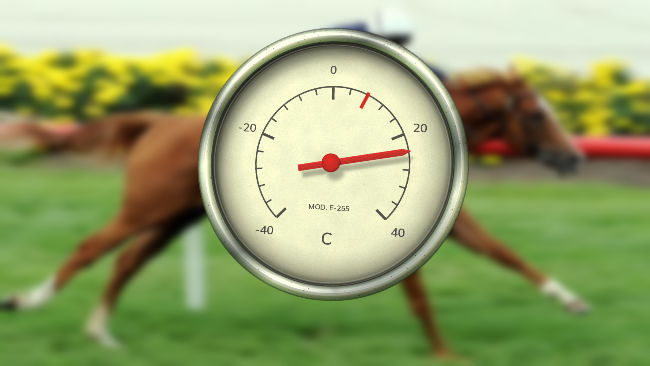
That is °C 24
